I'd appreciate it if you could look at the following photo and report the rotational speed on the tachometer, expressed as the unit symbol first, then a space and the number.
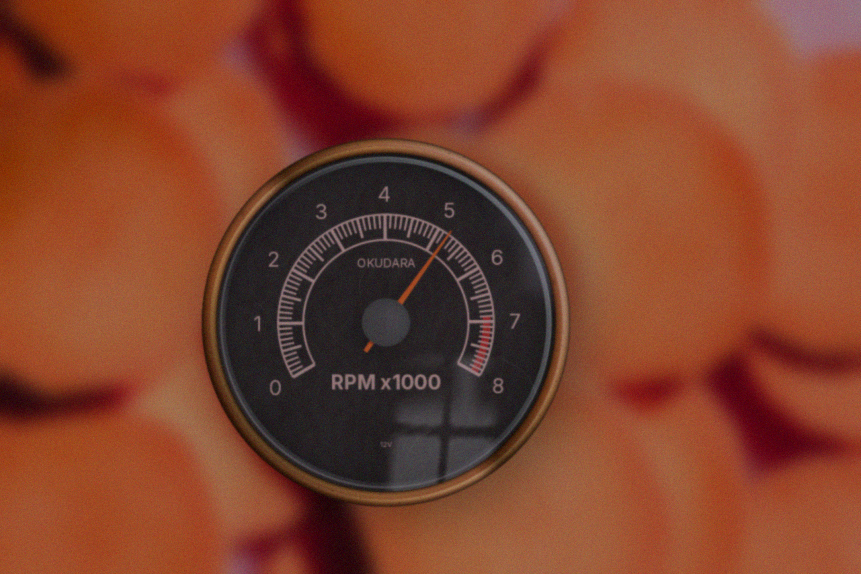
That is rpm 5200
